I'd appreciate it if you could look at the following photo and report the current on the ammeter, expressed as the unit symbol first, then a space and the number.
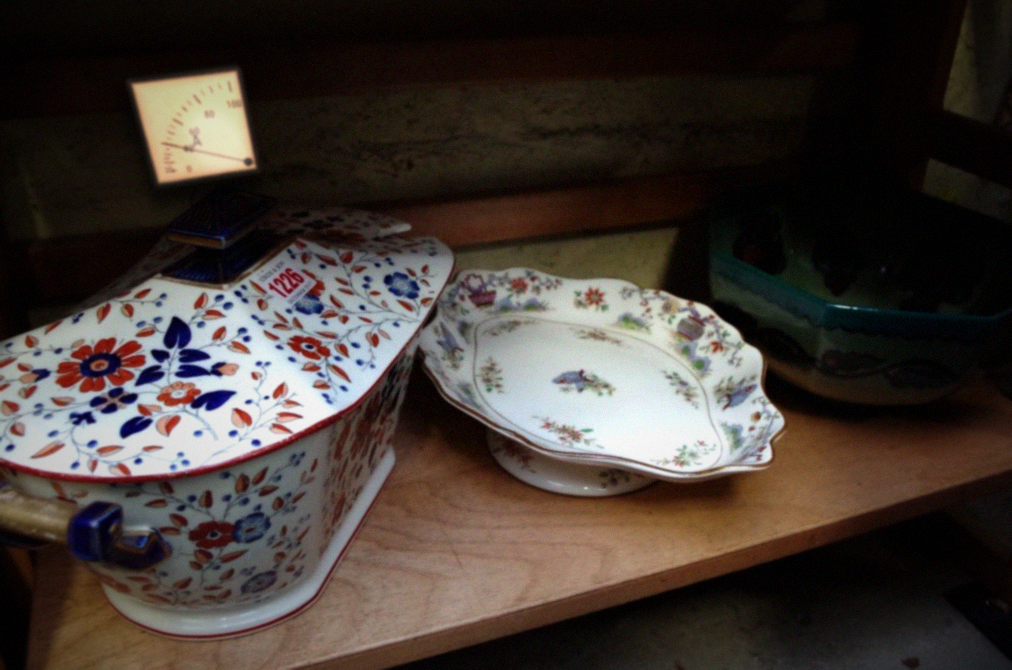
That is A 40
